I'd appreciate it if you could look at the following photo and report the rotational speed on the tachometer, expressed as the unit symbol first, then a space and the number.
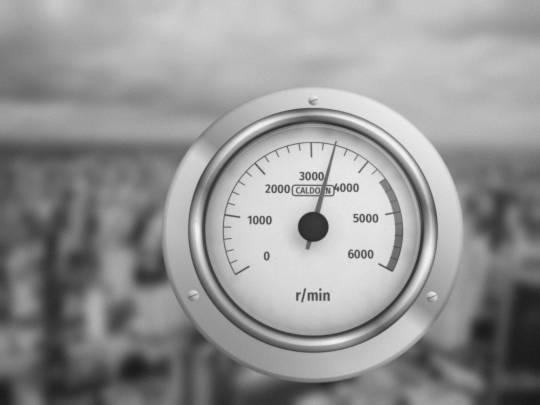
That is rpm 3400
